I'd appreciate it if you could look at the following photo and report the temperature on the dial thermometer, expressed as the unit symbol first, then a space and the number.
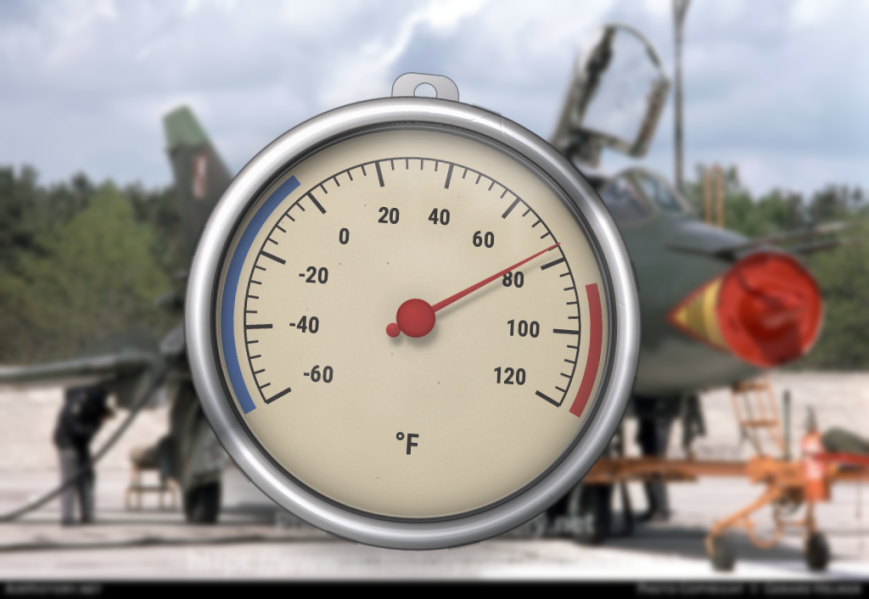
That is °F 76
